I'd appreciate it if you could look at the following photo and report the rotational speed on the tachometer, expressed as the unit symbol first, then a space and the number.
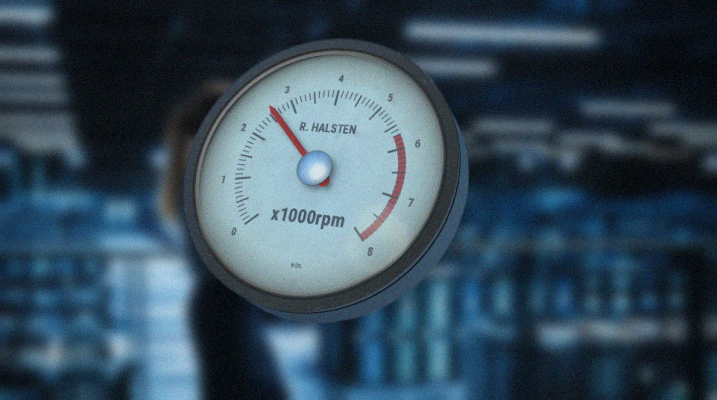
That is rpm 2600
